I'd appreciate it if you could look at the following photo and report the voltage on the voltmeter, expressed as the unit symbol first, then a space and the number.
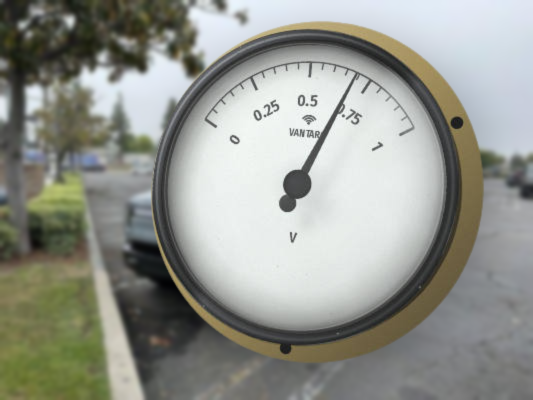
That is V 0.7
